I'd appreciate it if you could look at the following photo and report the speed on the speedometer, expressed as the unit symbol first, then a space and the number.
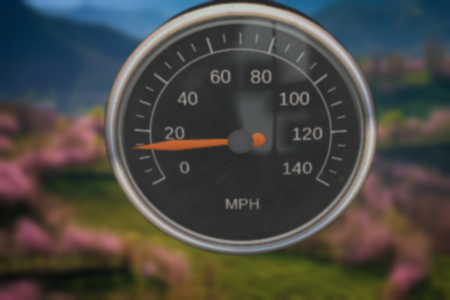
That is mph 15
